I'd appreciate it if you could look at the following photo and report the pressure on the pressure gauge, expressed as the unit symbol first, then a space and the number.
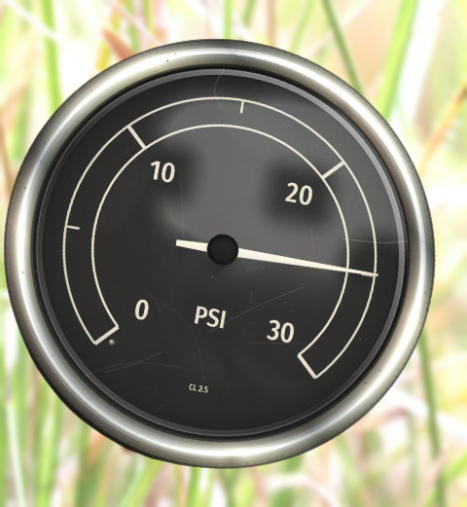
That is psi 25
